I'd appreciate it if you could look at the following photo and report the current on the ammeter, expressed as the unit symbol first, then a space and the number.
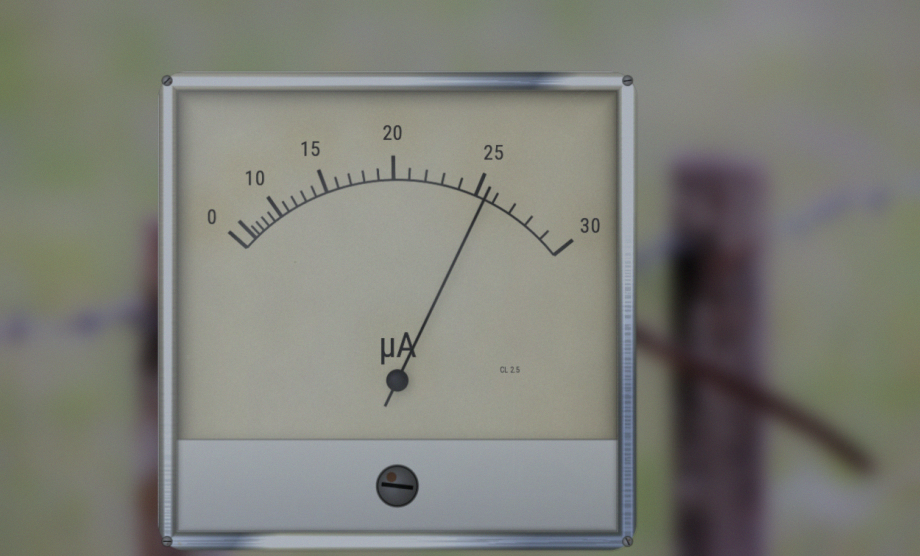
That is µA 25.5
